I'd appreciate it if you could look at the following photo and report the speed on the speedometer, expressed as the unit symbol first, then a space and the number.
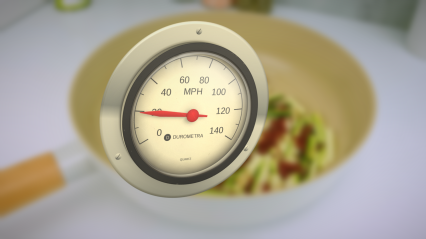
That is mph 20
